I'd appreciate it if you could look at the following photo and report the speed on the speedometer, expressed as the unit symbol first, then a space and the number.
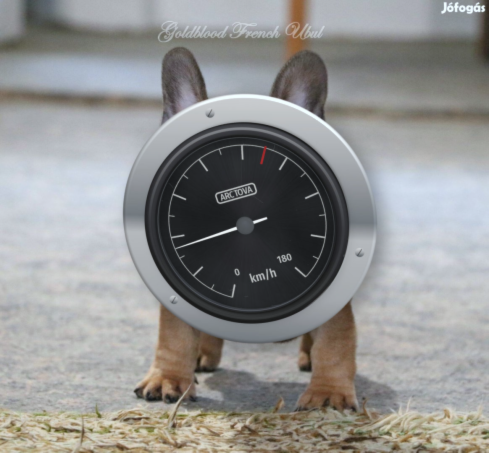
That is km/h 35
